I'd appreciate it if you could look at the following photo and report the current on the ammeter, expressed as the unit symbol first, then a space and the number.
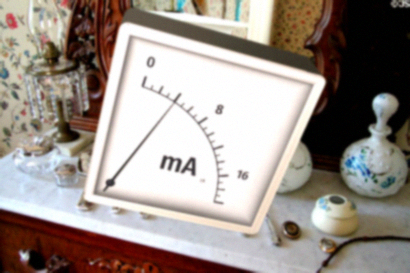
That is mA 4
